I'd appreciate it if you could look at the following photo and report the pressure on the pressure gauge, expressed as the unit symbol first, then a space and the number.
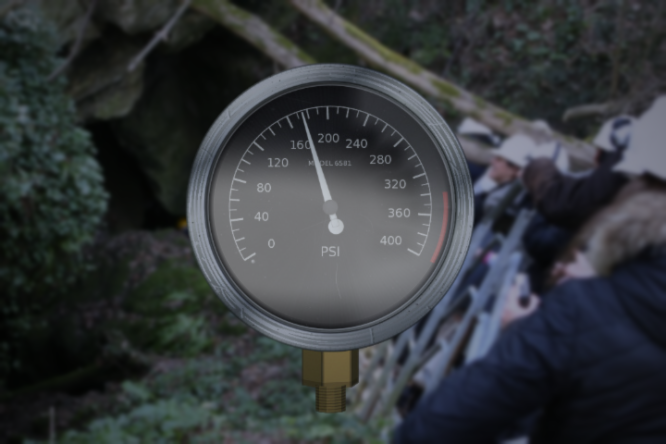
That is psi 175
